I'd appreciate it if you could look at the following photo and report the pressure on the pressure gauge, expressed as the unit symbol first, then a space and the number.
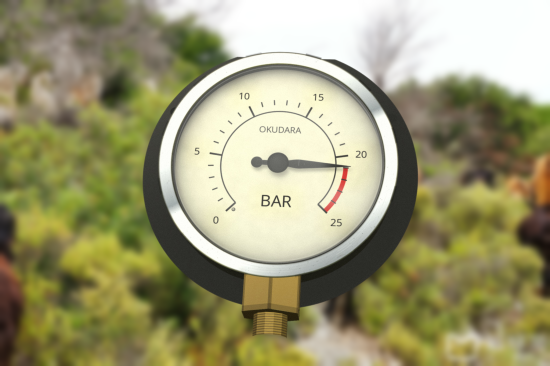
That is bar 21
